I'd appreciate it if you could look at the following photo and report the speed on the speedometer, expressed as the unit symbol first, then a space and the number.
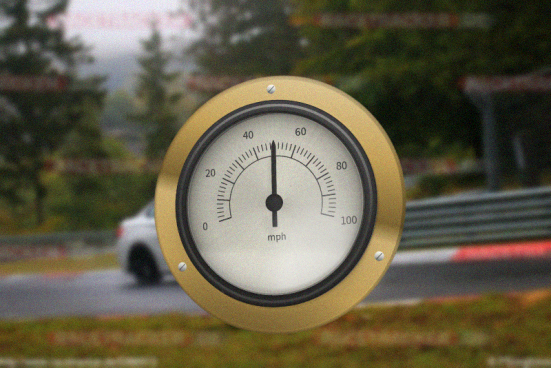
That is mph 50
